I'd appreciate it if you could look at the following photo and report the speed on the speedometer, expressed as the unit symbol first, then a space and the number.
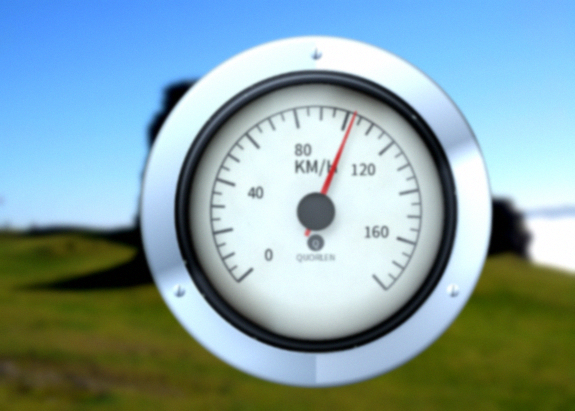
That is km/h 102.5
